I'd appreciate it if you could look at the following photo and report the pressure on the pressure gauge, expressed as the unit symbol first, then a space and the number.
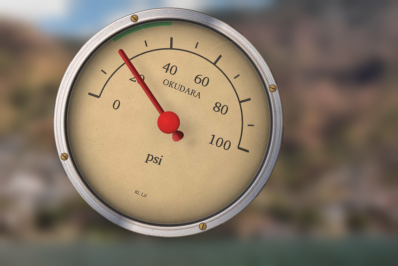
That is psi 20
